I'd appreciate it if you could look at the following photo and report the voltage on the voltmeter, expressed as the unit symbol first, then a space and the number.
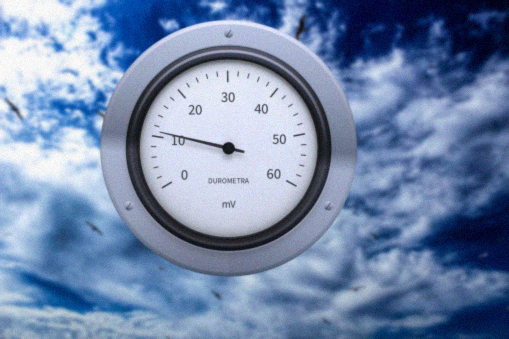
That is mV 11
